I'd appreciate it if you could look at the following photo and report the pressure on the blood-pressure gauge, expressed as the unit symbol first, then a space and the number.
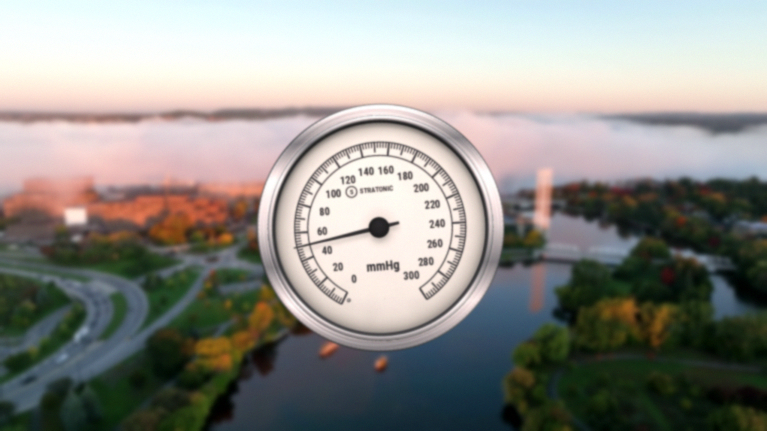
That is mmHg 50
